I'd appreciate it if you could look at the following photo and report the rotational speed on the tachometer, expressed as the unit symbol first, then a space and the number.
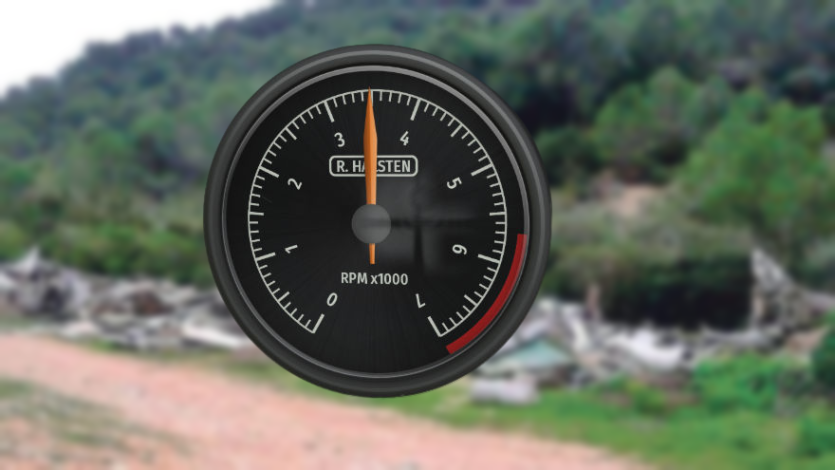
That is rpm 3500
